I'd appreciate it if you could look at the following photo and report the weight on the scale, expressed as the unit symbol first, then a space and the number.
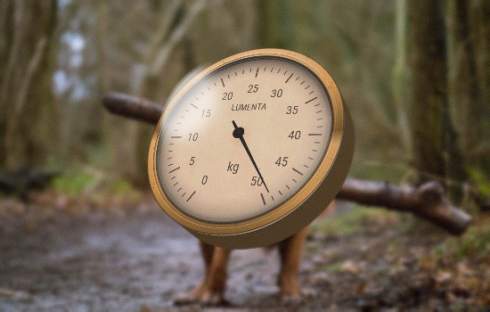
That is kg 49
